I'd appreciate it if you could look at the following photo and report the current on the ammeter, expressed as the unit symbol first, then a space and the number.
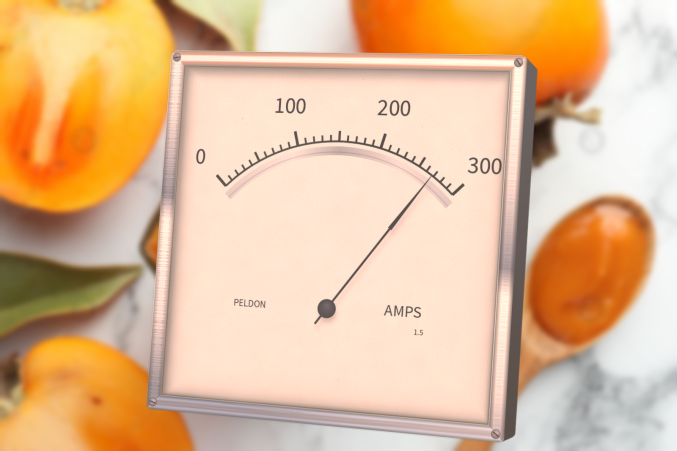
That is A 270
